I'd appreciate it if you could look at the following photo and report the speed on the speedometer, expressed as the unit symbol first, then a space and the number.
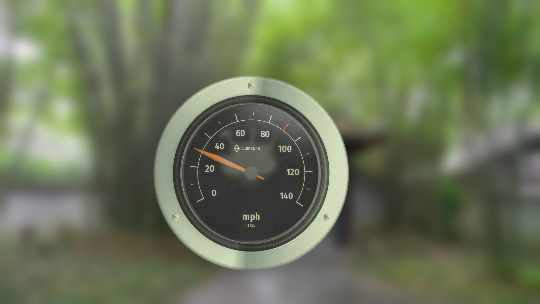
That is mph 30
